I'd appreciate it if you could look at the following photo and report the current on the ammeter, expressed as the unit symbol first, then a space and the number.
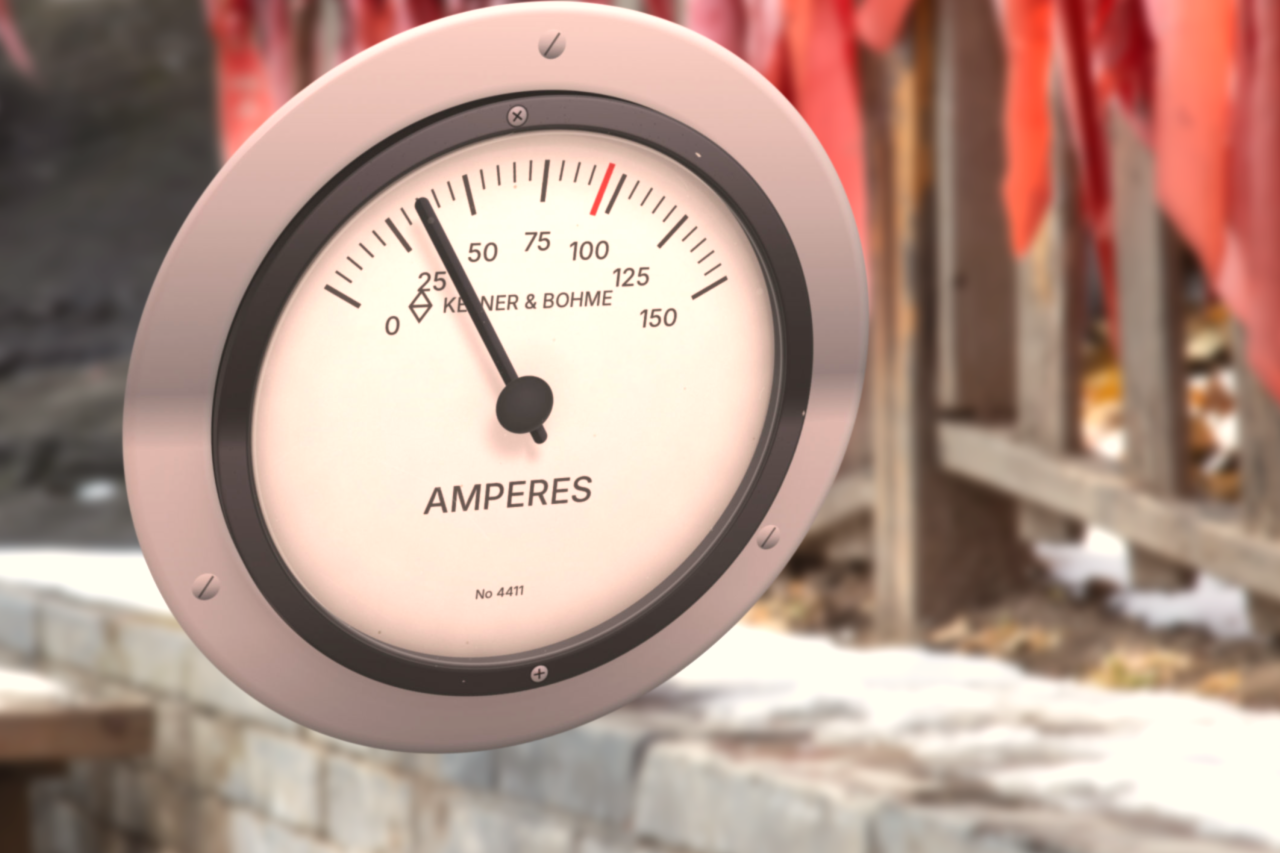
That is A 35
